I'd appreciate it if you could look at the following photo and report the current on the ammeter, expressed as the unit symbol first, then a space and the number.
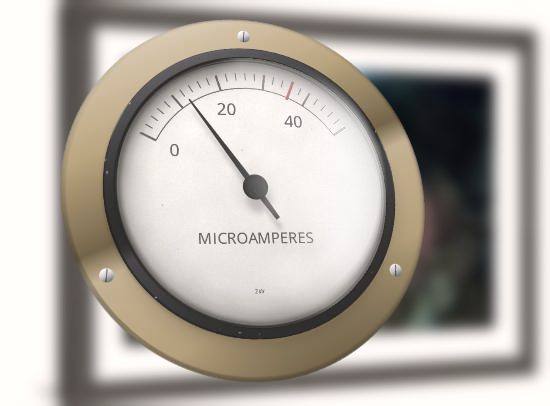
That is µA 12
